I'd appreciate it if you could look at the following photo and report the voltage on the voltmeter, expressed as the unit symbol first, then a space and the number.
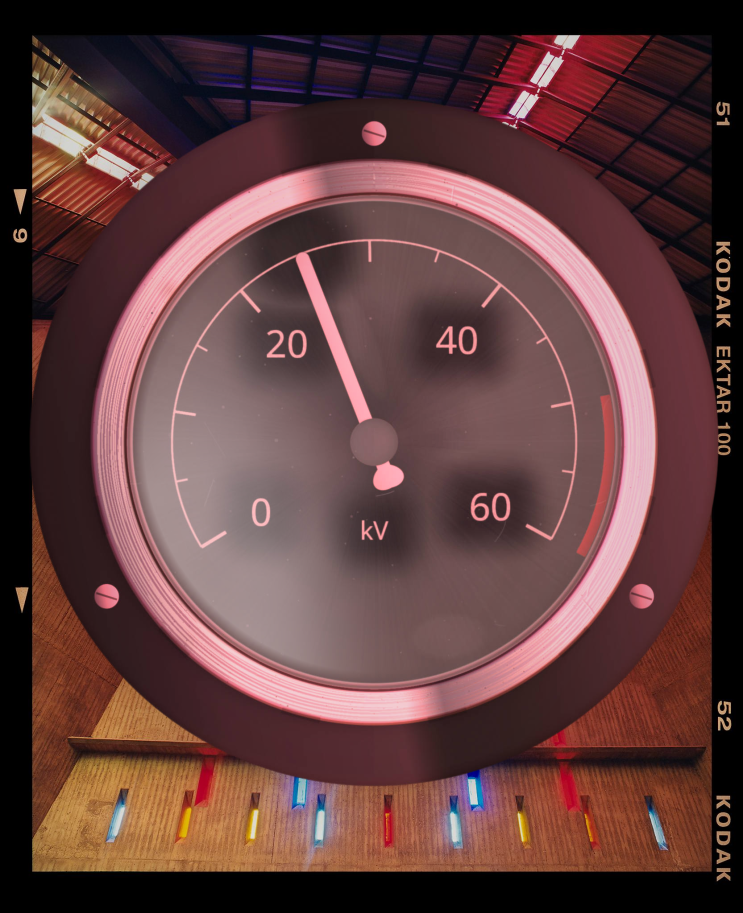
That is kV 25
